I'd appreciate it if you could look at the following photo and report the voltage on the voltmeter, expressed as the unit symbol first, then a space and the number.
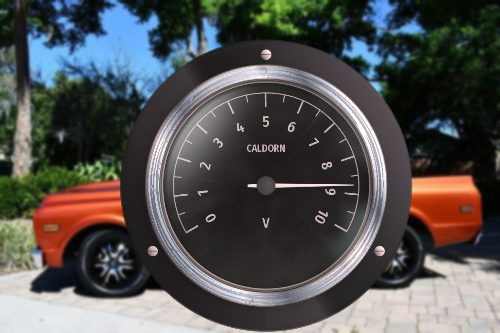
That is V 8.75
